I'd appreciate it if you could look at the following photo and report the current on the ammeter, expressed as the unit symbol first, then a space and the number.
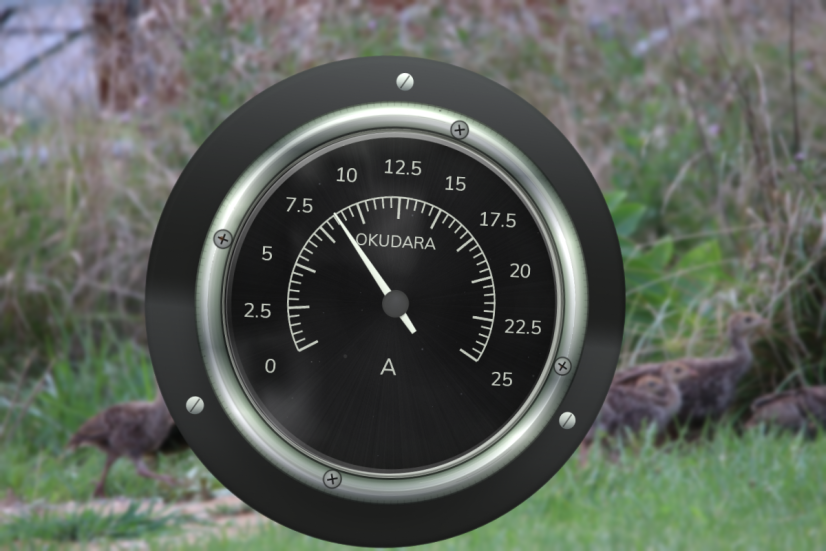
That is A 8.5
